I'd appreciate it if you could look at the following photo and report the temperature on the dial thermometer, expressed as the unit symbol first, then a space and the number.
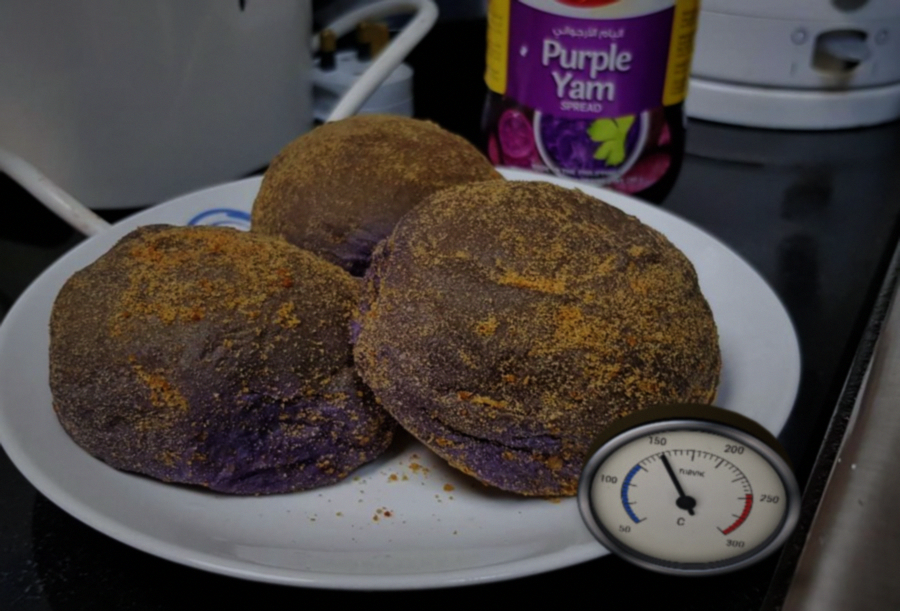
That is °C 150
